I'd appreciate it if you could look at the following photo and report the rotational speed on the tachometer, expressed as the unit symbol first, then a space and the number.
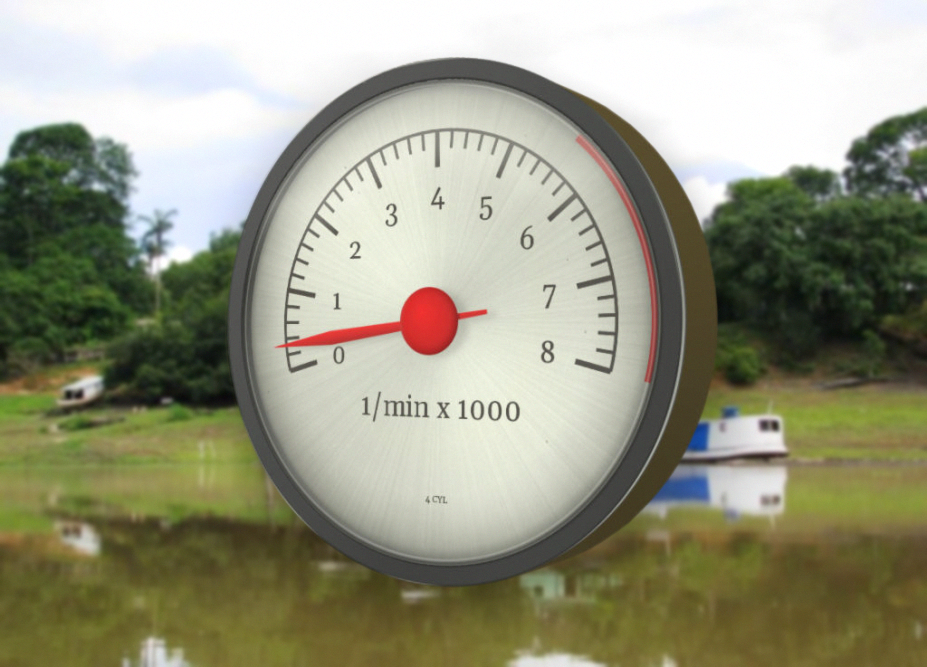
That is rpm 300
